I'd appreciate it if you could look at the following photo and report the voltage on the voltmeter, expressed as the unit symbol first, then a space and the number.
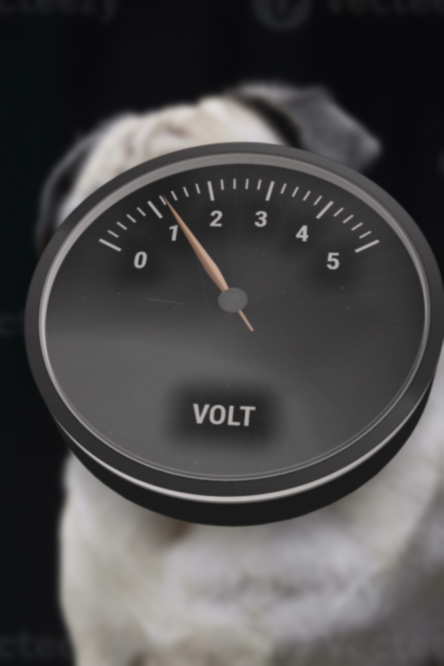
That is V 1.2
